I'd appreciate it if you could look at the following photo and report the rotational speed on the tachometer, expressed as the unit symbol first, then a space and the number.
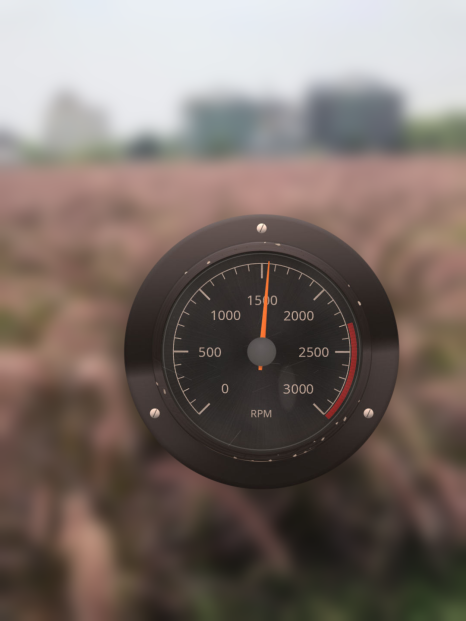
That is rpm 1550
